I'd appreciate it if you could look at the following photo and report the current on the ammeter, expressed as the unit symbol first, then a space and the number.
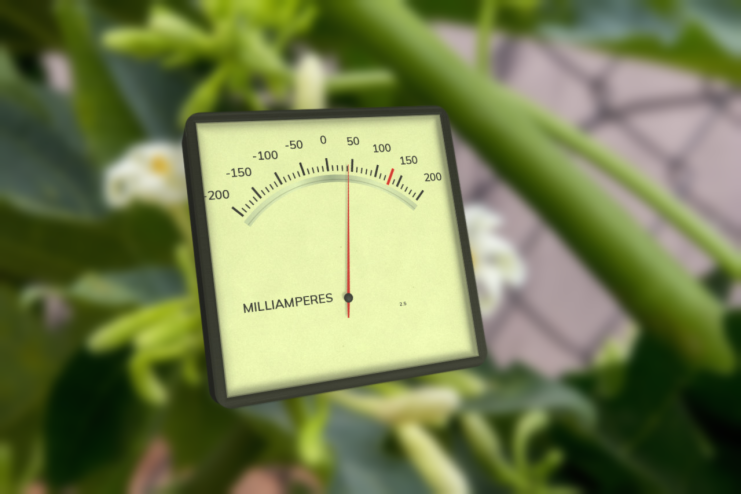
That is mA 40
